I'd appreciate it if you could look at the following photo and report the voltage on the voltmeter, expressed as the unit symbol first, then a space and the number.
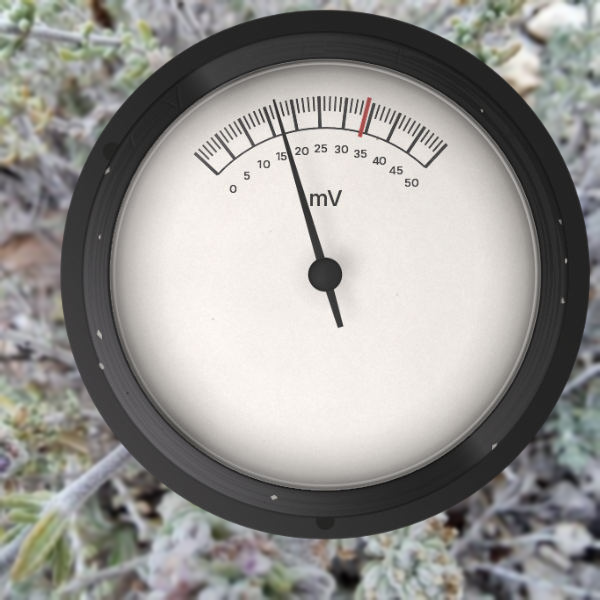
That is mV 17
